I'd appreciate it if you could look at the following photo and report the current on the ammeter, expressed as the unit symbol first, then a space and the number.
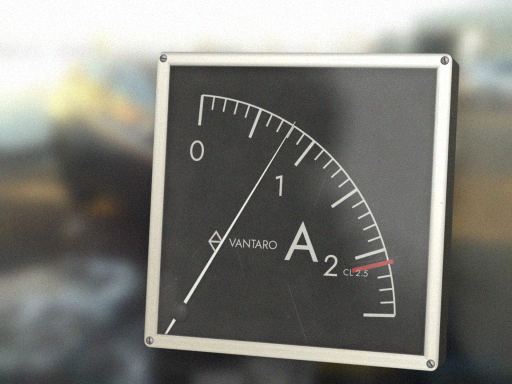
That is A 0.8
